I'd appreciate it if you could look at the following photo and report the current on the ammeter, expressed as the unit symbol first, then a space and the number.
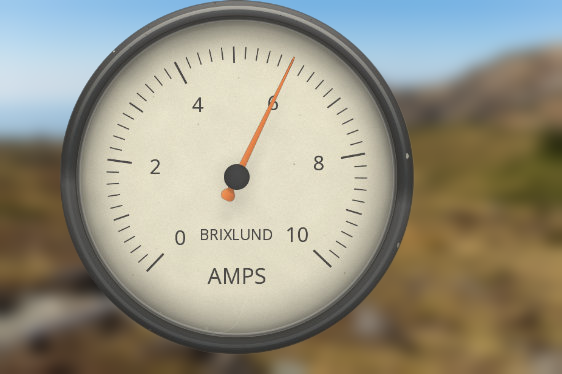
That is A 6
